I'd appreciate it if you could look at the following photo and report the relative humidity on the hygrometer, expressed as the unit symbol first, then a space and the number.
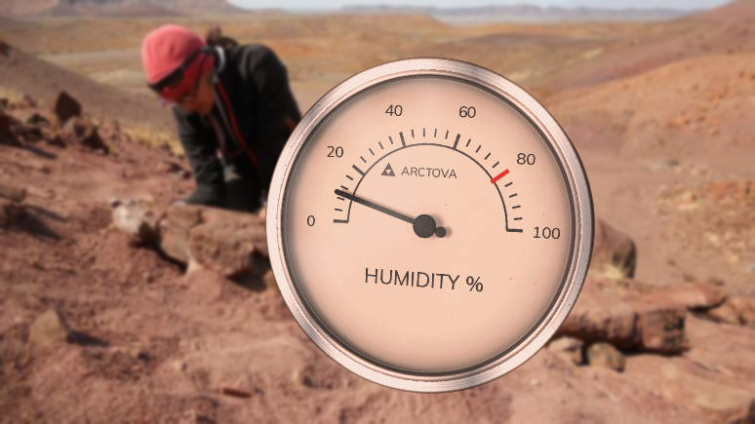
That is % 10
